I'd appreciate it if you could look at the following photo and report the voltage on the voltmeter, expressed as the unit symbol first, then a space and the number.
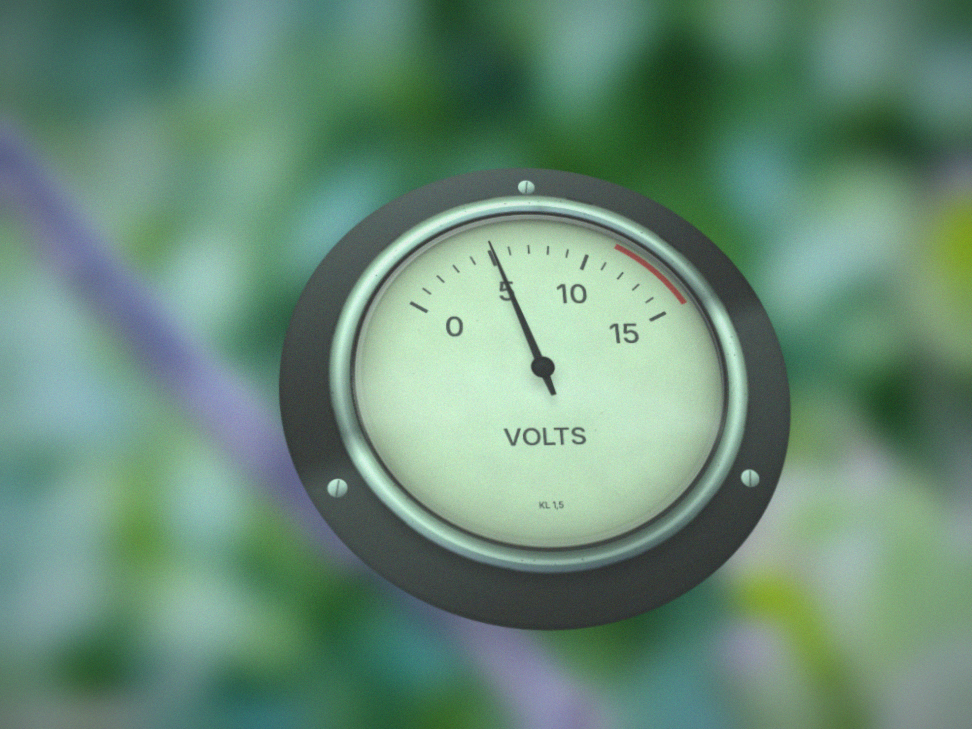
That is V 5
